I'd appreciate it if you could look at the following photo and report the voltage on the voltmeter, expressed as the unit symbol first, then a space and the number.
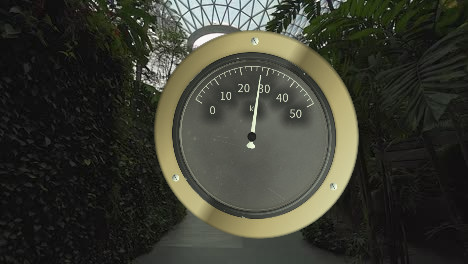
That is kV 28
